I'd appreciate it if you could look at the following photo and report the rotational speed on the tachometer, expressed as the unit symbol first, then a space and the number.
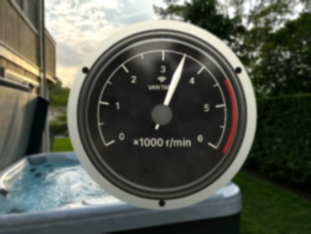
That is rpm 3500
